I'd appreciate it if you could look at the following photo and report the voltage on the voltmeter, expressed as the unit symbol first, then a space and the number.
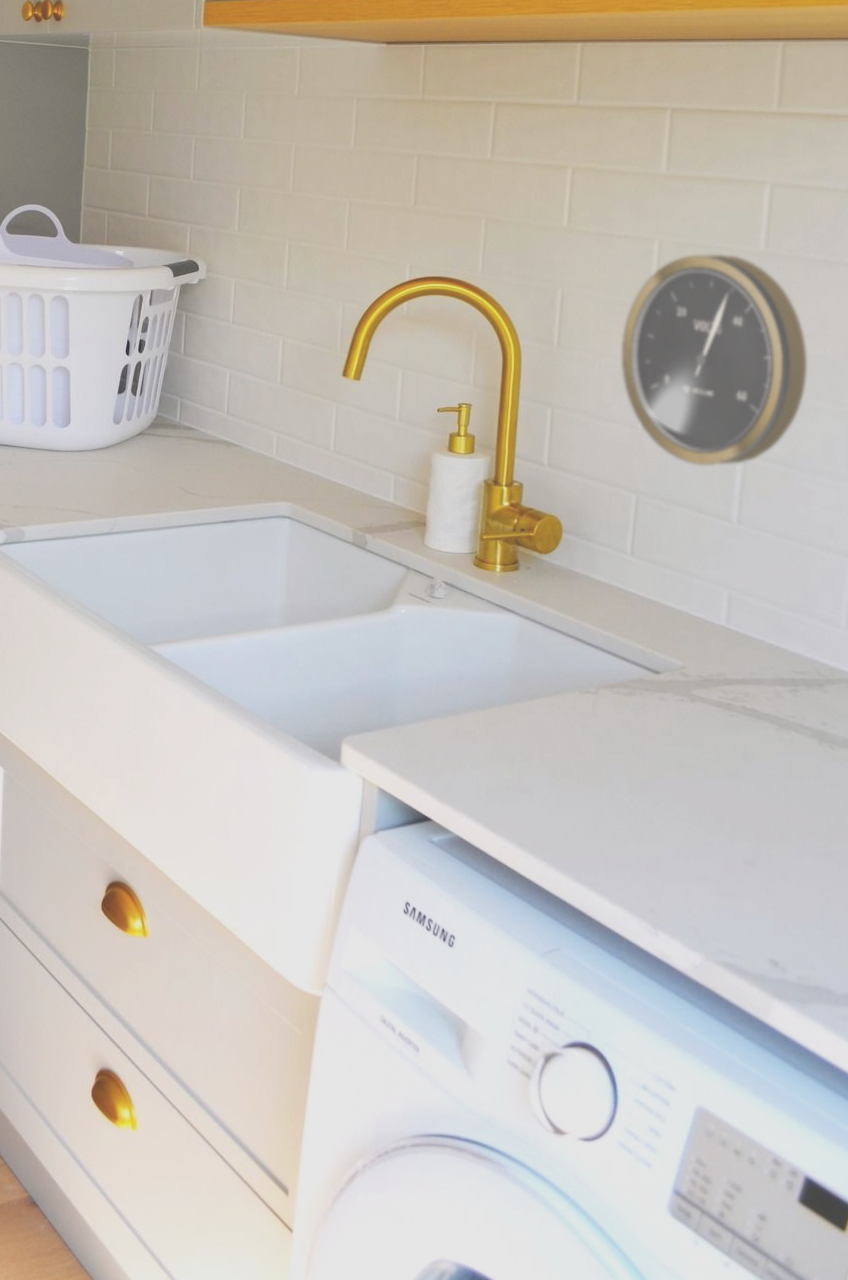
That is V 35
